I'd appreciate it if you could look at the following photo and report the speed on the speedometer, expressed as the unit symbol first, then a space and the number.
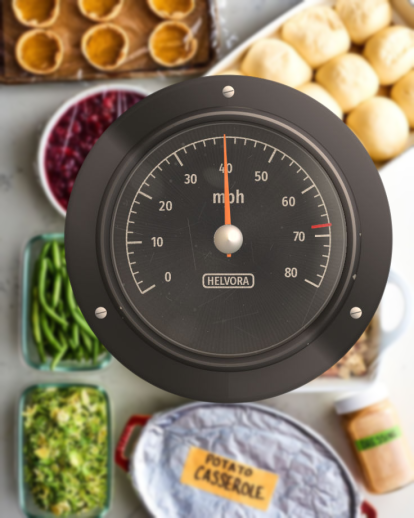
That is mph 40
